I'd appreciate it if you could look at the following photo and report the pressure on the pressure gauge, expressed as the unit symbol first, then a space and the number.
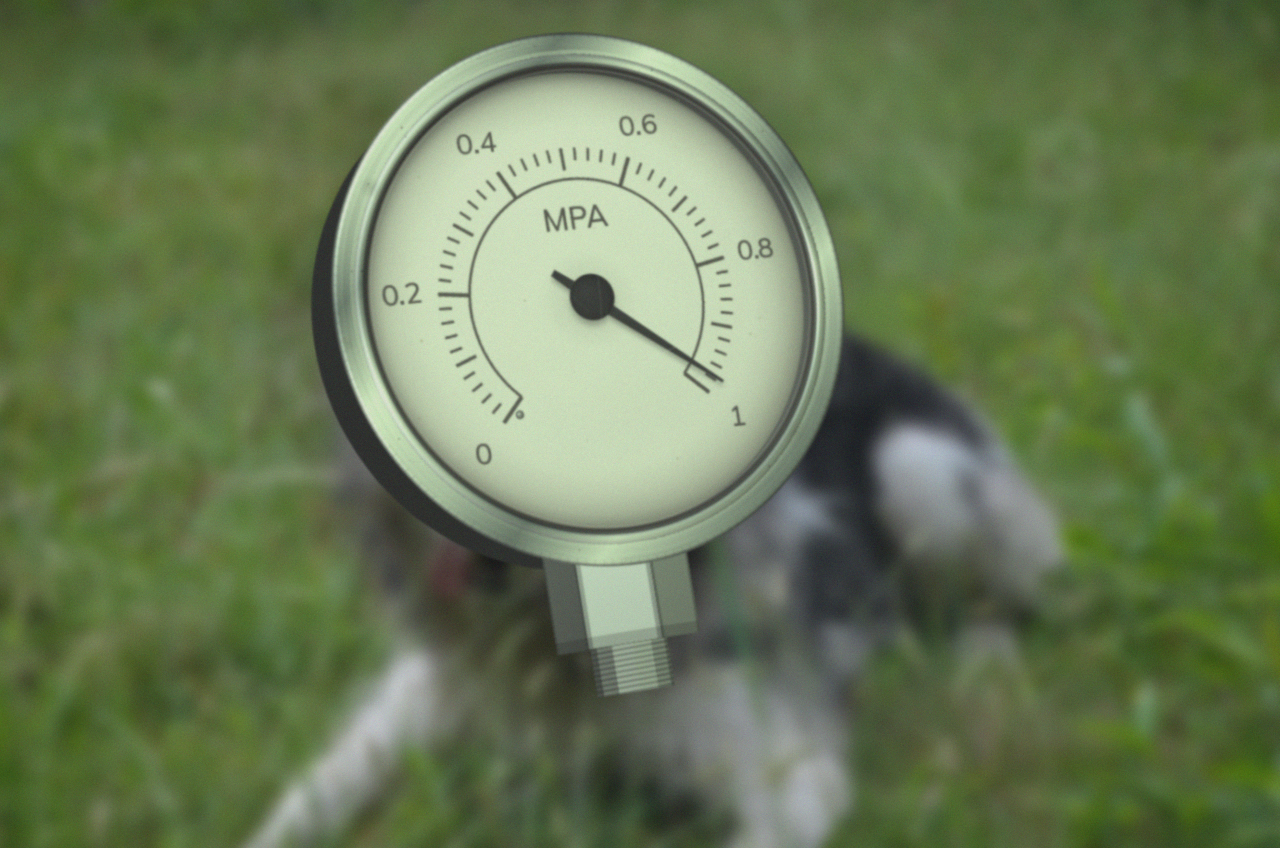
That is MPa 0.98
